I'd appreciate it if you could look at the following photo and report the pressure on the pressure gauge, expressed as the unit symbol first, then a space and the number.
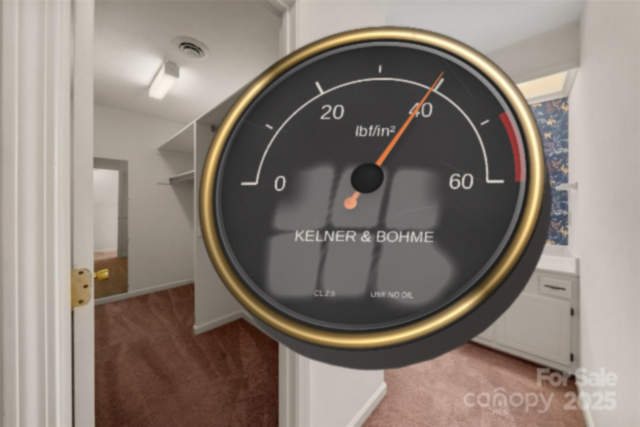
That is psi 40
